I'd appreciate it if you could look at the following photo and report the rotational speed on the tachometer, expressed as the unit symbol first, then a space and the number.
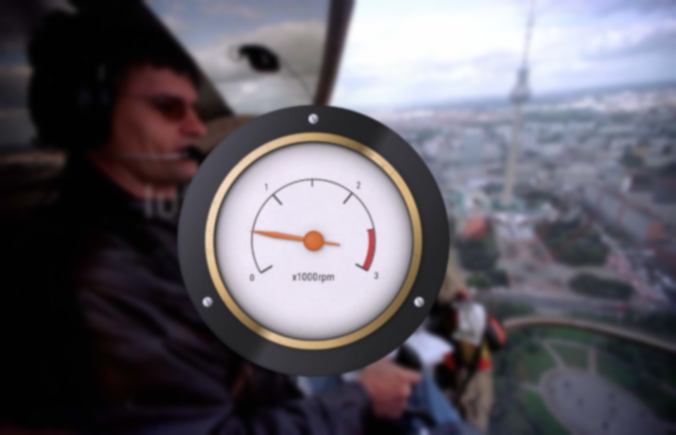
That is rpm 500
